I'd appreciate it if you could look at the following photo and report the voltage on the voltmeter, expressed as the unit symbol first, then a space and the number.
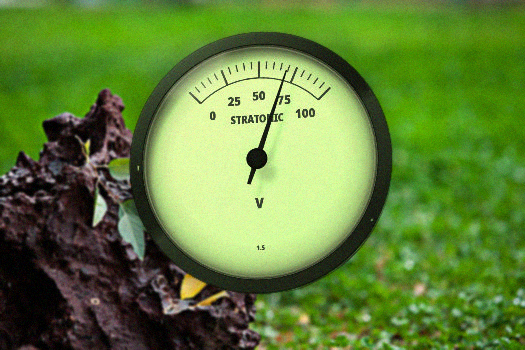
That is V 70
